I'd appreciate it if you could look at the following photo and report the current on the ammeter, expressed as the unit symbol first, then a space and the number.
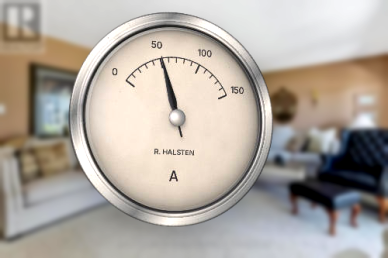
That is A 50
